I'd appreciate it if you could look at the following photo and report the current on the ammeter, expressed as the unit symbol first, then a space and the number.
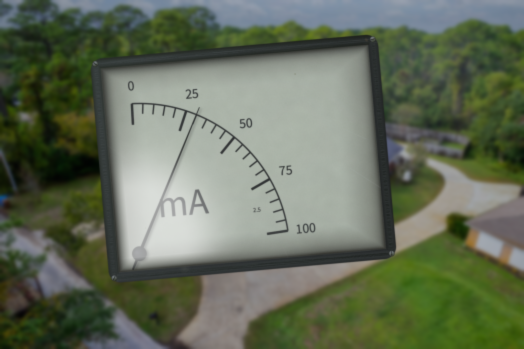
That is mA 30
